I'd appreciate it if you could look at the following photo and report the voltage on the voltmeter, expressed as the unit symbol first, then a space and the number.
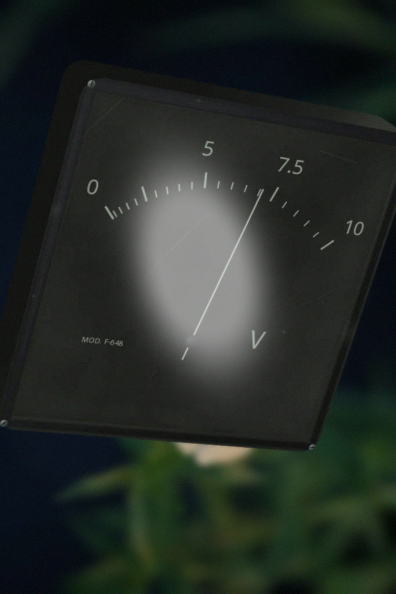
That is V 7
